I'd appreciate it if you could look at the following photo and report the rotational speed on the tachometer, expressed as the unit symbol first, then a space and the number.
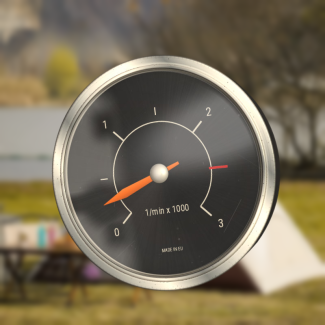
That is rpm 250
